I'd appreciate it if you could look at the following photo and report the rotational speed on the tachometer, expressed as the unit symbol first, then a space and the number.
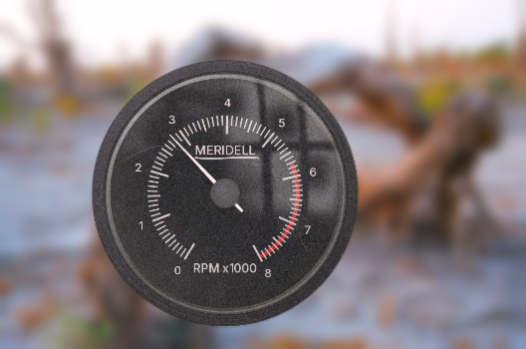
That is rpm 2800
